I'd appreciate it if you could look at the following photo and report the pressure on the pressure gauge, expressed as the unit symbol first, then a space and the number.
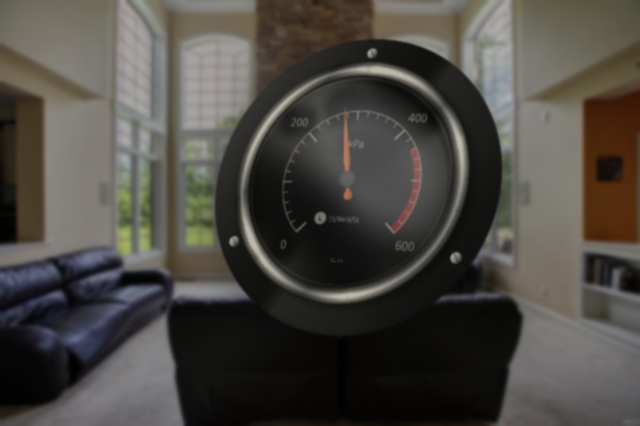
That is kPa 280
